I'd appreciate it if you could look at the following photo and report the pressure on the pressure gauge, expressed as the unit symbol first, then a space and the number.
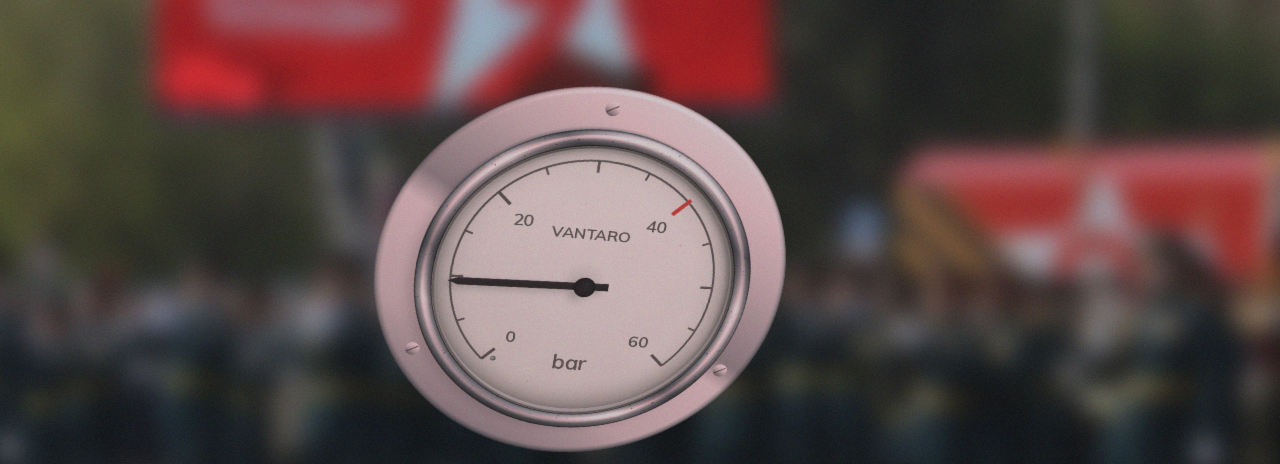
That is bar 10
